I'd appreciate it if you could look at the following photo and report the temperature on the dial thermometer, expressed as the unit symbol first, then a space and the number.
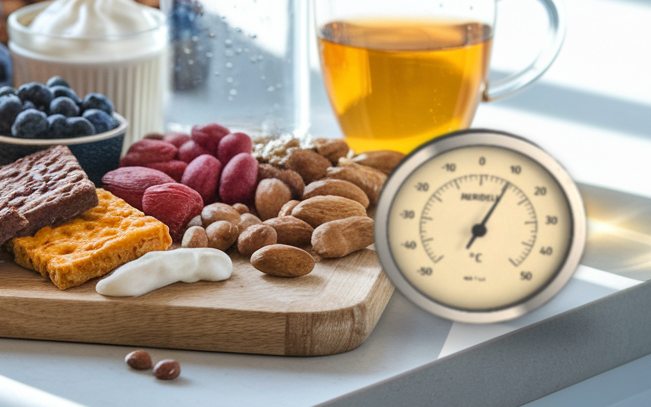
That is °C 10
